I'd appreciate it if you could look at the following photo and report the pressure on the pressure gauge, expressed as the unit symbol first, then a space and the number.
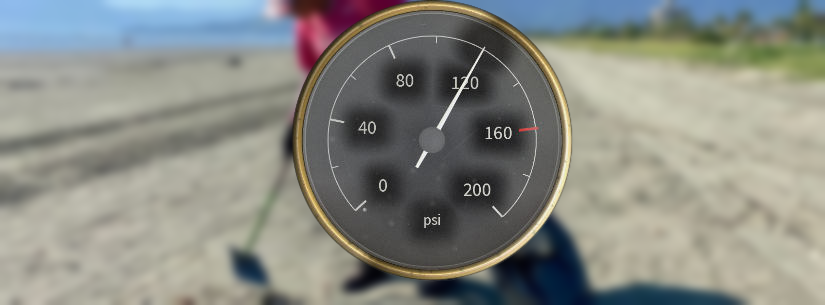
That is psi 120
